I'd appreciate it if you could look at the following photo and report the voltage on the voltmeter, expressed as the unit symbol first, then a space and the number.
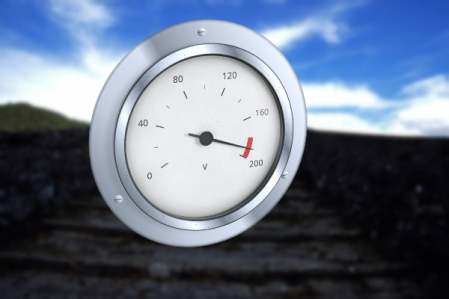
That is V 190
